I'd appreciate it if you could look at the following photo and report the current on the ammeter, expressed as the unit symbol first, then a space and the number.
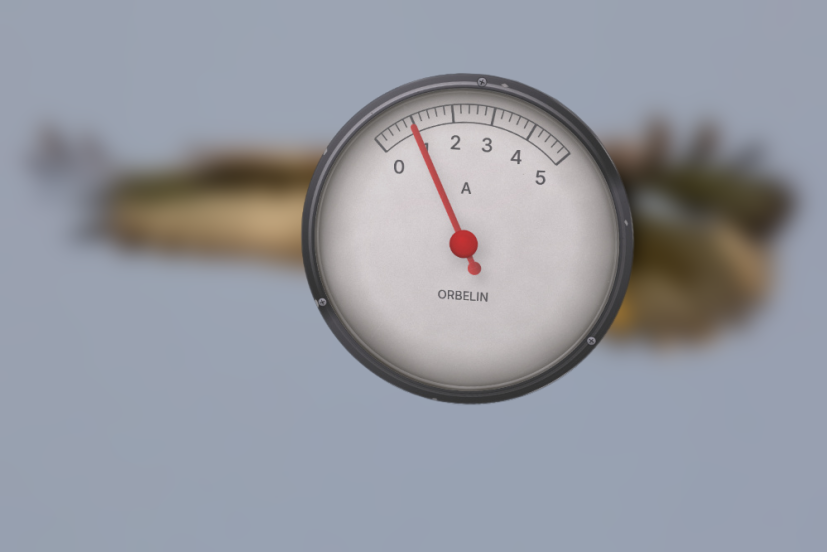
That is A 1
